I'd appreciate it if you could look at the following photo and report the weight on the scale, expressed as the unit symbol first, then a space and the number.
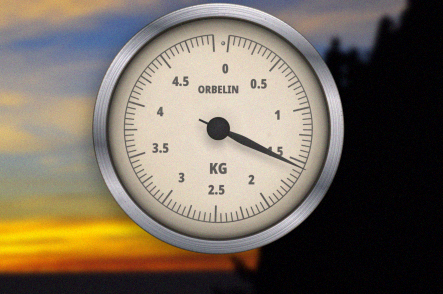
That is kg 1.55
